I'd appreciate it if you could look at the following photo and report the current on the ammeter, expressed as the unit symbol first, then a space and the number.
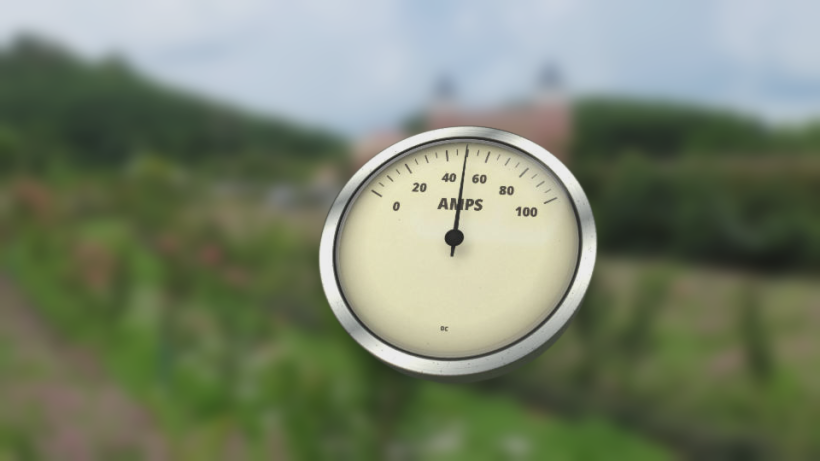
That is A 50
